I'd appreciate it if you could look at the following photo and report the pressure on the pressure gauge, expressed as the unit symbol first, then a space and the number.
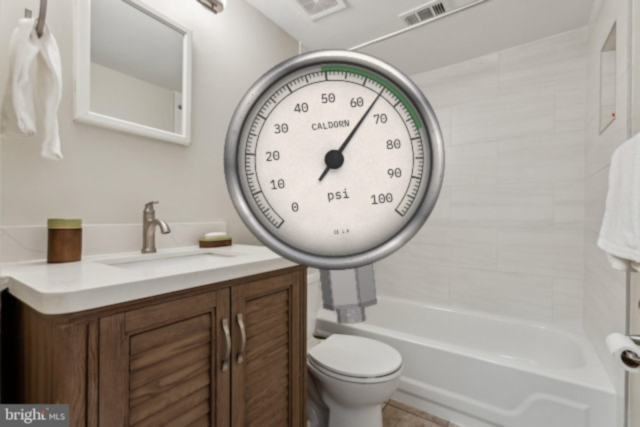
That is psi 65
